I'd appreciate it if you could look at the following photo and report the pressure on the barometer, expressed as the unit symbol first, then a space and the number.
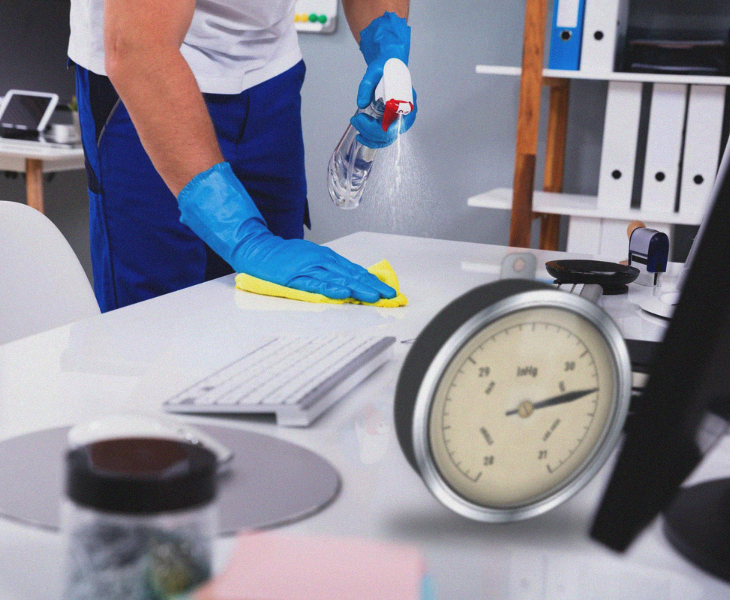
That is inHg 30.3
